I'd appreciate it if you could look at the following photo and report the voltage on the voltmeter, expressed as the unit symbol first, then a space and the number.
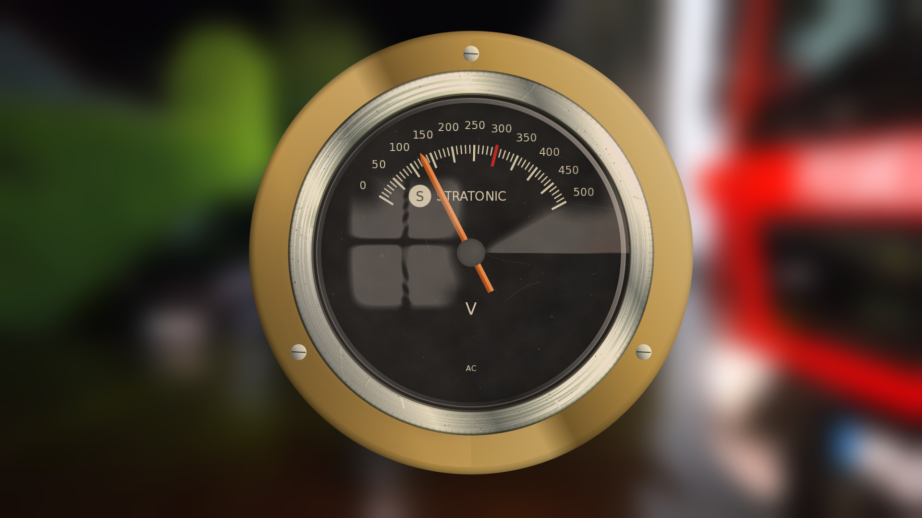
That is V 130
